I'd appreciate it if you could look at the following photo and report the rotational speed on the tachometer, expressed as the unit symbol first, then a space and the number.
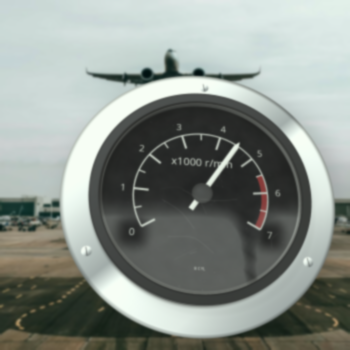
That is rpm 4500
